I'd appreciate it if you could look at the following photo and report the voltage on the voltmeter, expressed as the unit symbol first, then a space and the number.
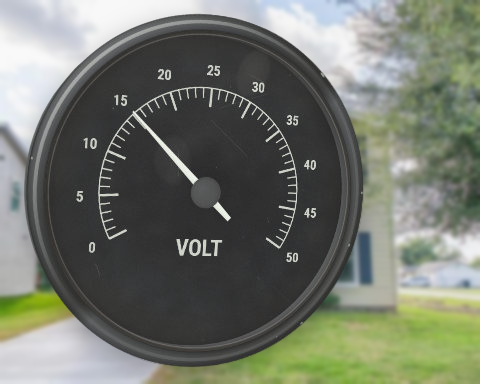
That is V 15
